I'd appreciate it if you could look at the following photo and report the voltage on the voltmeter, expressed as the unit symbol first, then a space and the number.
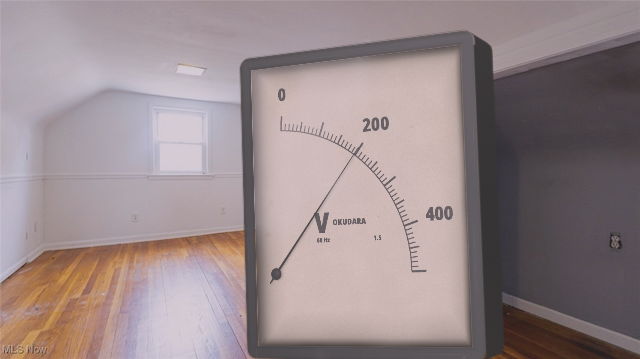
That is V 200
